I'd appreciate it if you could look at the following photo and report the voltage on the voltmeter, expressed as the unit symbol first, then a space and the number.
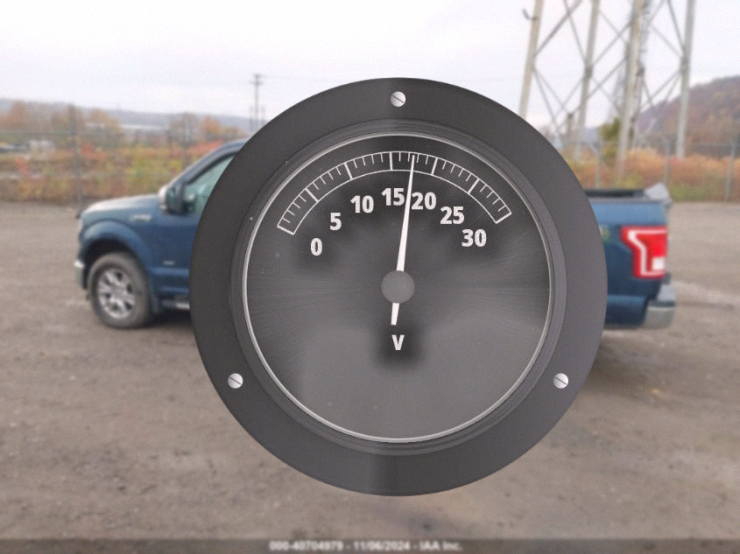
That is V 17.5
